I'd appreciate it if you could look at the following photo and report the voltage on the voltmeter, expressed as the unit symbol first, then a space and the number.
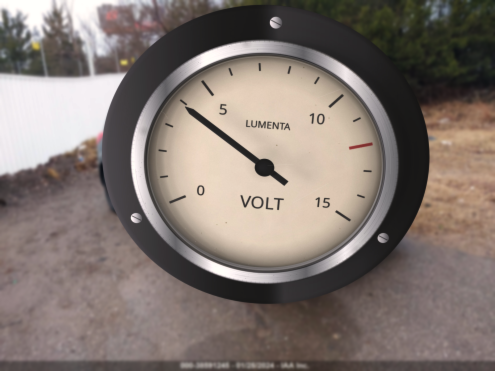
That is V 4
